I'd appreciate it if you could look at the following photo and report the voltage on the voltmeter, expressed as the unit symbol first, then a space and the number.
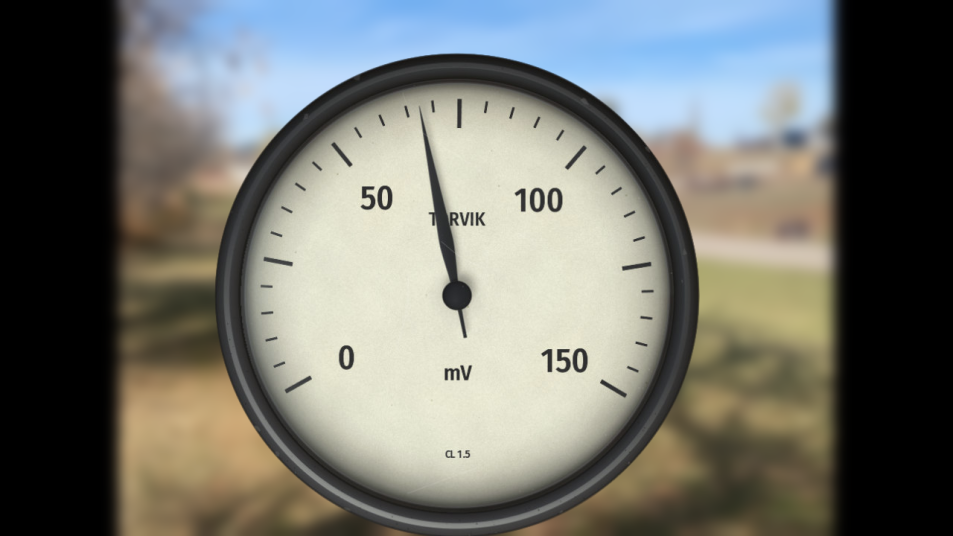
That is mV 67.5
